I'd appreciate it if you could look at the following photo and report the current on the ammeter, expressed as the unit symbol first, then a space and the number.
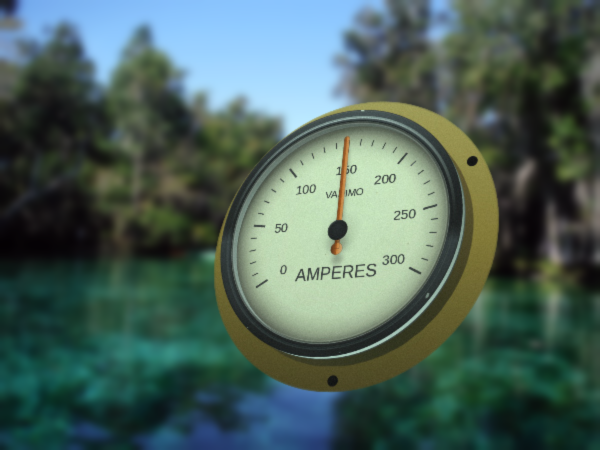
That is A 150
